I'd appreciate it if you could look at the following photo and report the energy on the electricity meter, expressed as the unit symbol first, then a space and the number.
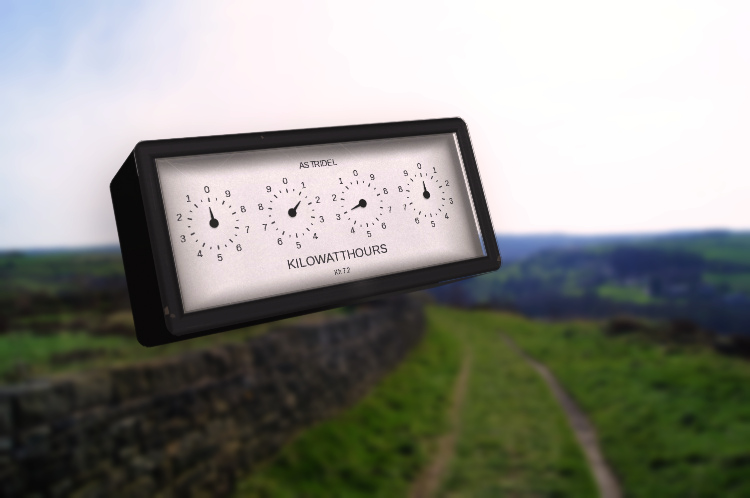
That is kWh 130
